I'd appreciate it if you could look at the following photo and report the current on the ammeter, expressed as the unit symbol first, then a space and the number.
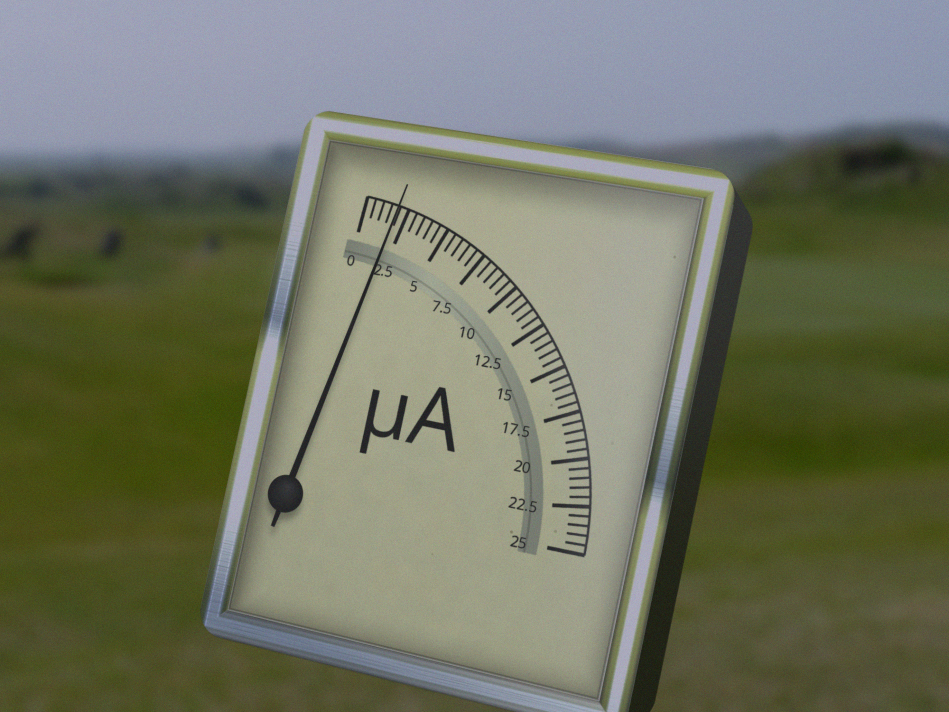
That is µA 2
